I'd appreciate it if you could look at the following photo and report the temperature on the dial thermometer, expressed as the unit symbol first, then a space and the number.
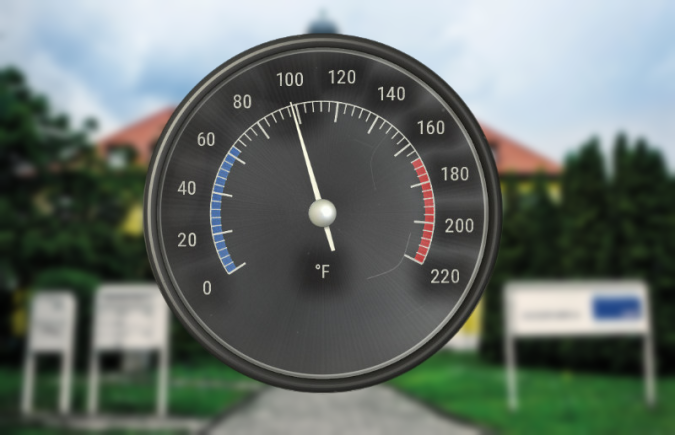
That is °F 98
